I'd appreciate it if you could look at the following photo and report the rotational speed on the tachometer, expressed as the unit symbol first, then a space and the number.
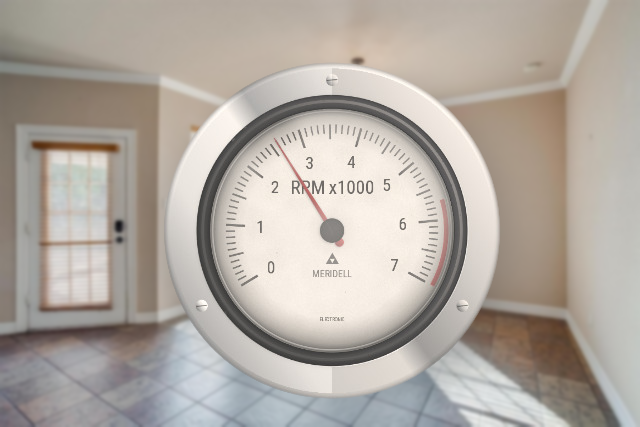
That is rpm 2600
